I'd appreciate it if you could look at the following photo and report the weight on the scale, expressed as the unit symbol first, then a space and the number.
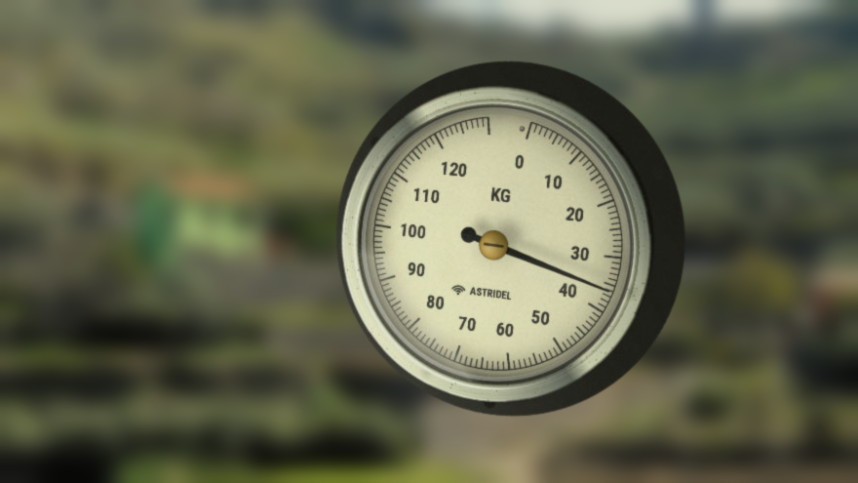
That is kg 36
